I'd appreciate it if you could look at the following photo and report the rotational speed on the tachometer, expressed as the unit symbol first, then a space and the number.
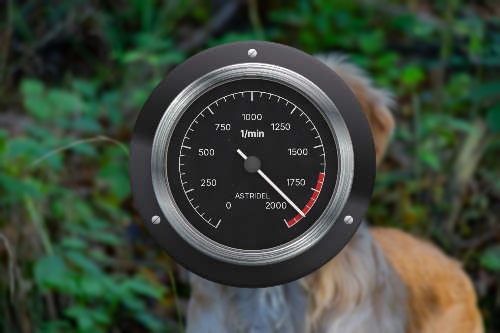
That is rpm 1900
